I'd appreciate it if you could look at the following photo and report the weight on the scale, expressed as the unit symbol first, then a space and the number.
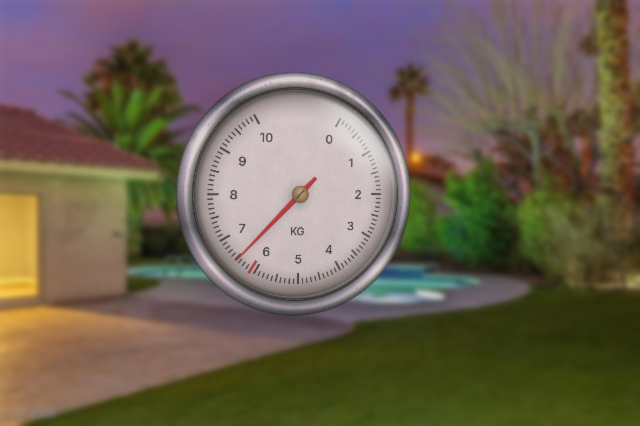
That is kg 6.5
